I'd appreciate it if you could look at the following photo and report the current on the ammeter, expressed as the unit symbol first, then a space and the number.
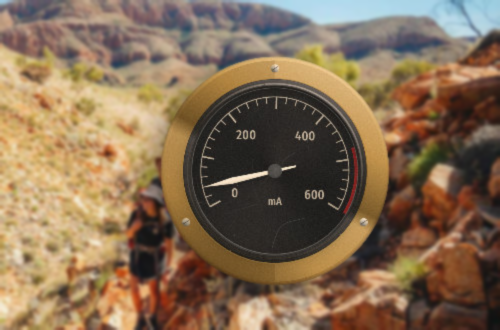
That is mA 40
